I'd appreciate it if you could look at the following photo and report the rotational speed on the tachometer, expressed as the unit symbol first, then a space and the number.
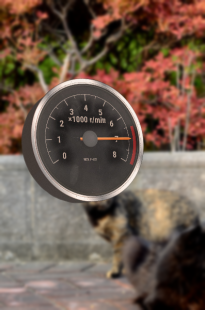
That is rpm 7000
